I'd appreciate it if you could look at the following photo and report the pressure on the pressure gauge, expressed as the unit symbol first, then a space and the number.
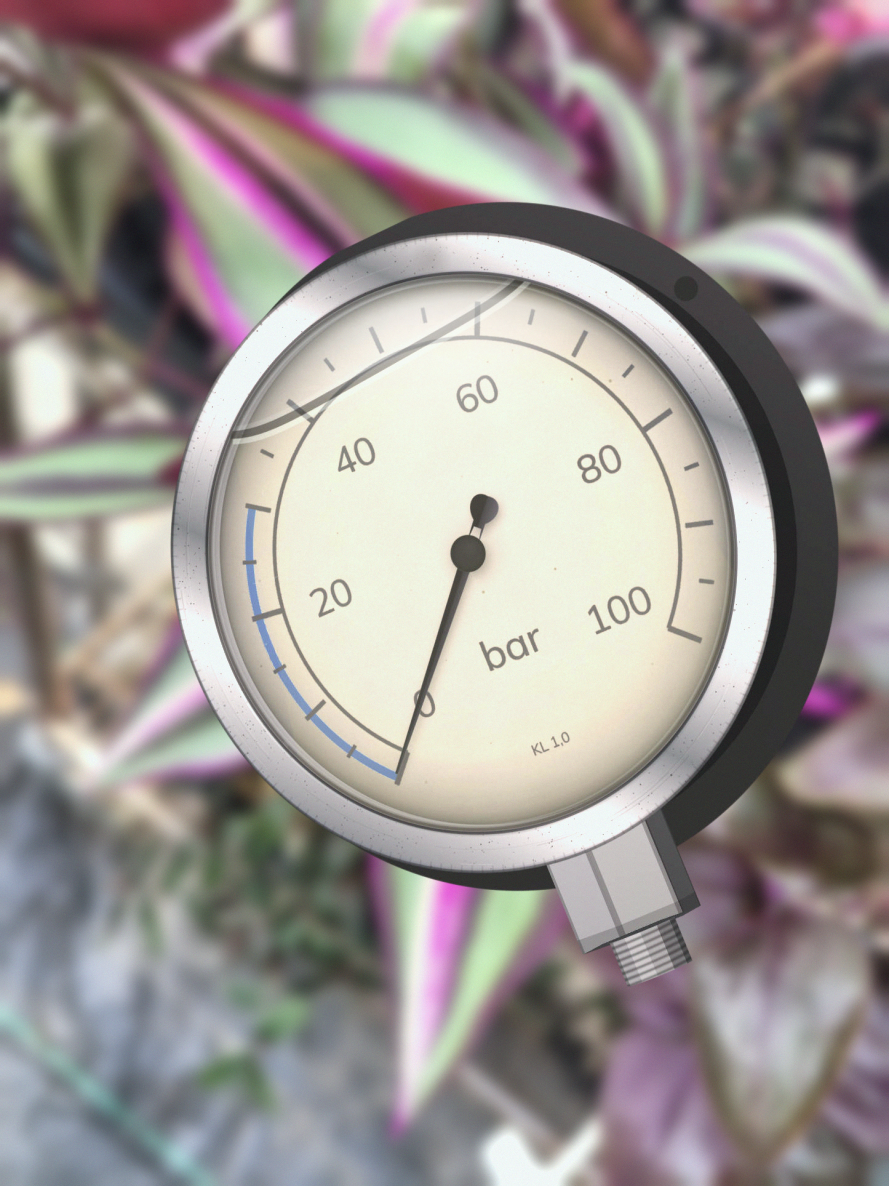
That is bar 0
